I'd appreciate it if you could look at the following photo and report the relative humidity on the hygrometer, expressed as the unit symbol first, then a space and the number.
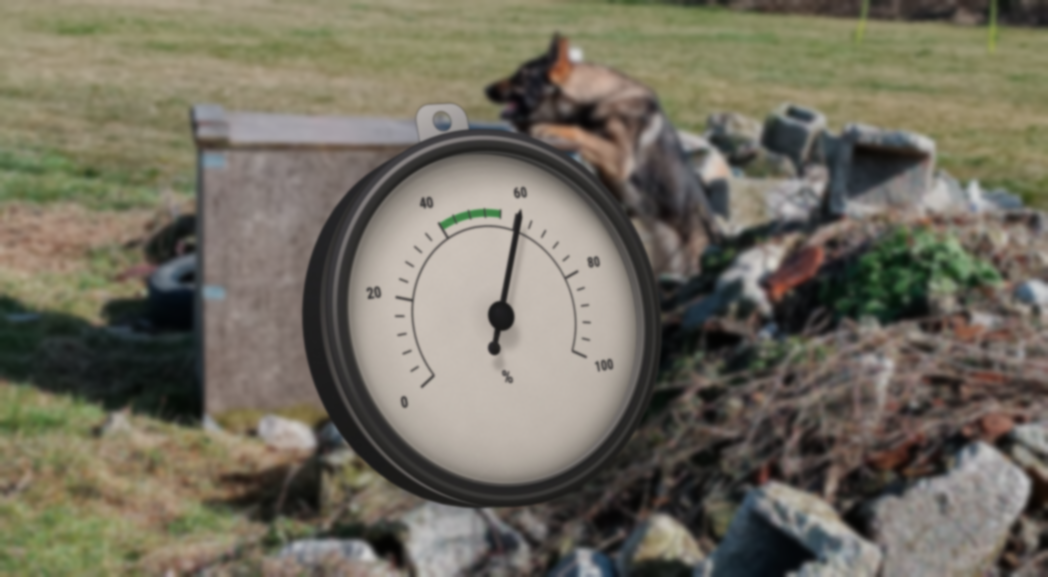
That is % 60
